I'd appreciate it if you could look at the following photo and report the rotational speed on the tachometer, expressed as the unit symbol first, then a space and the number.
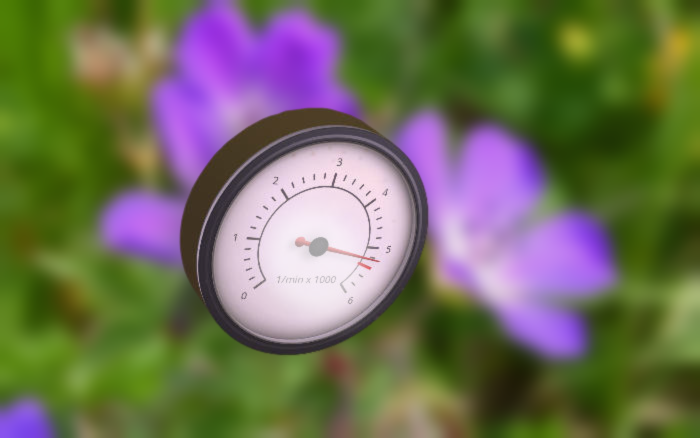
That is rpm 5200
